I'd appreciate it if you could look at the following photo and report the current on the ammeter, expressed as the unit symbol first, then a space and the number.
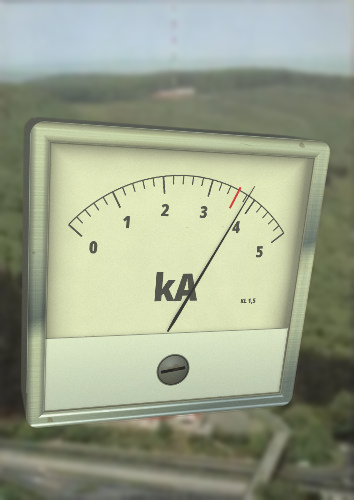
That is kA 3.8
